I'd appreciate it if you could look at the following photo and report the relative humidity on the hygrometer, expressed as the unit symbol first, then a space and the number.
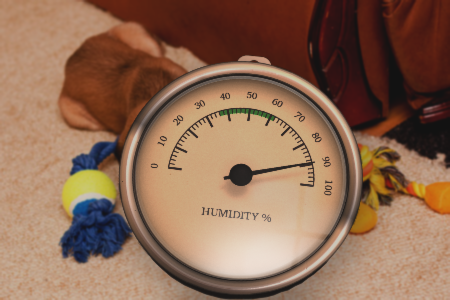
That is % 90
